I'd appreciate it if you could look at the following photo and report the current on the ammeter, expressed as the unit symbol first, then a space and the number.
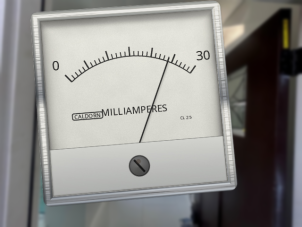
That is mA 24
